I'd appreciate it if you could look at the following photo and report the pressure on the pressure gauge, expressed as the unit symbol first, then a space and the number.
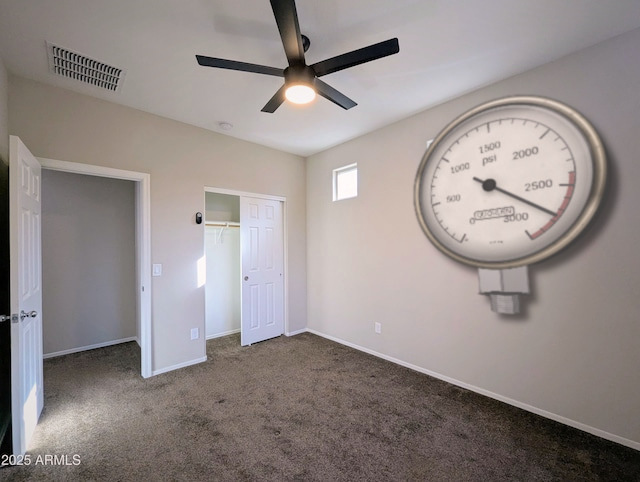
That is psi 2750
